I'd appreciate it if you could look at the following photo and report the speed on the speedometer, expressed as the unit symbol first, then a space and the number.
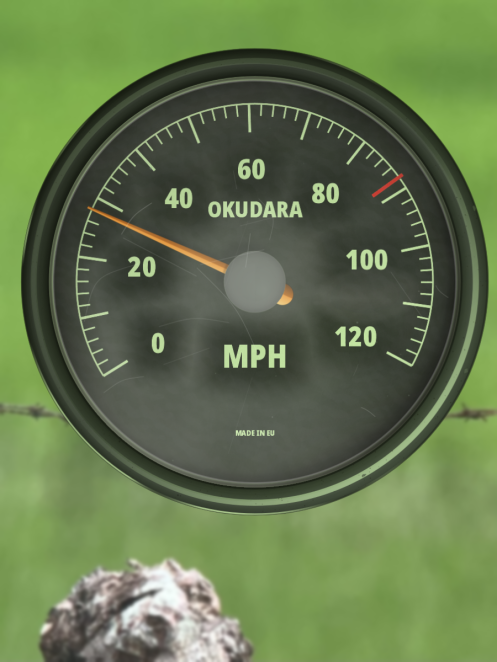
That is mph 28
